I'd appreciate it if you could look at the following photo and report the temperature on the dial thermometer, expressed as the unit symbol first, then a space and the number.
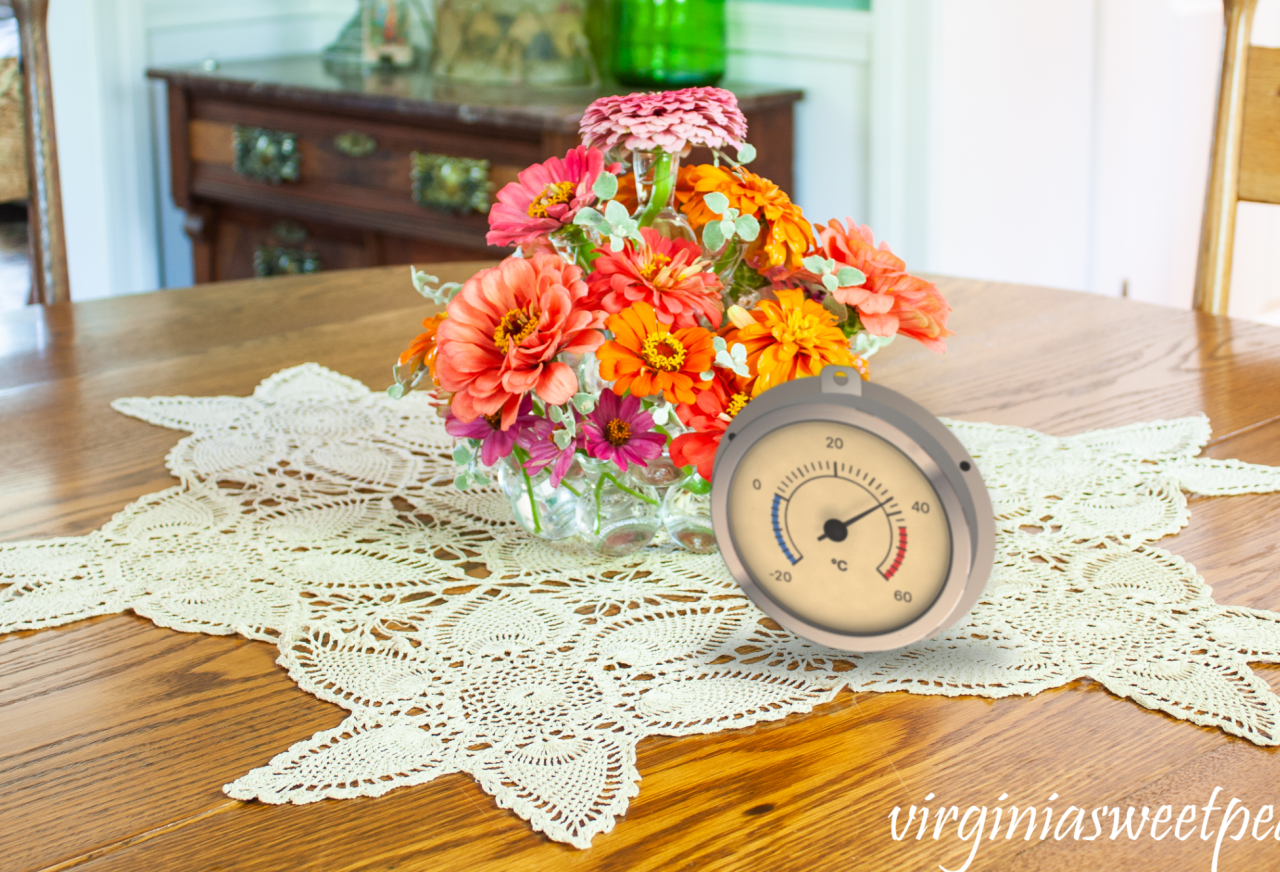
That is °C 36
